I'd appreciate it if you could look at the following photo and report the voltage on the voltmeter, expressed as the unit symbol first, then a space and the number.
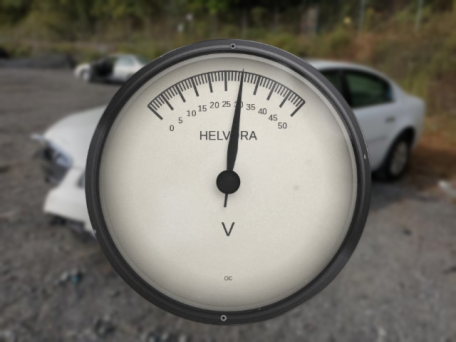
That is V 30
